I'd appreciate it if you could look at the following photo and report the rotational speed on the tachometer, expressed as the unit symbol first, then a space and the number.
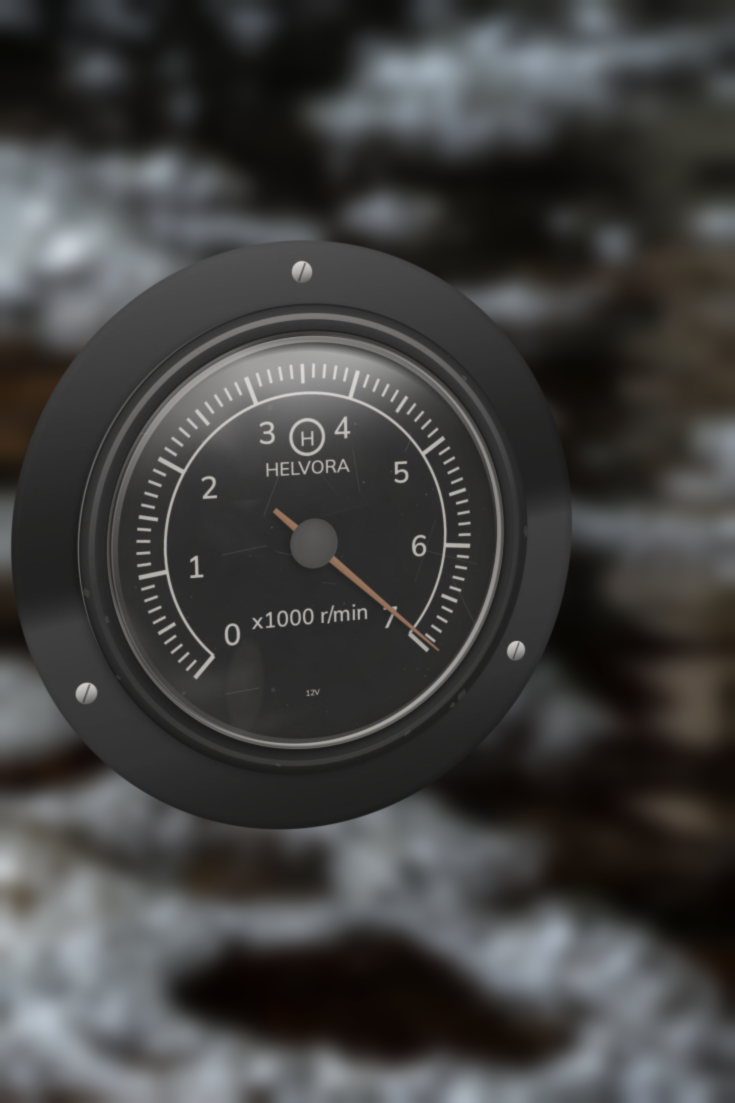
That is rpm 6950
